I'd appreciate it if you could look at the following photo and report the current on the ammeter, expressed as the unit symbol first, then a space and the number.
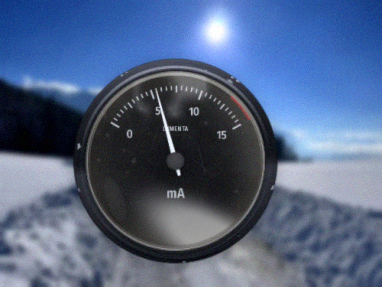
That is mA 5.5
